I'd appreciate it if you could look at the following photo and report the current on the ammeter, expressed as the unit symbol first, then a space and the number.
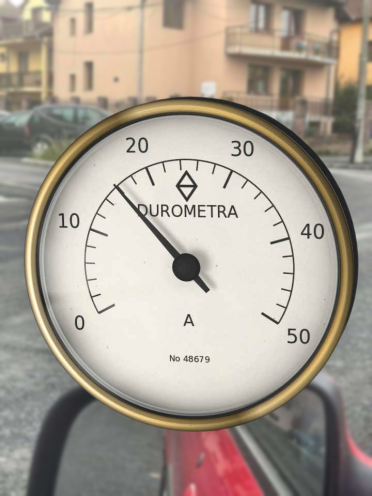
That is A 16
